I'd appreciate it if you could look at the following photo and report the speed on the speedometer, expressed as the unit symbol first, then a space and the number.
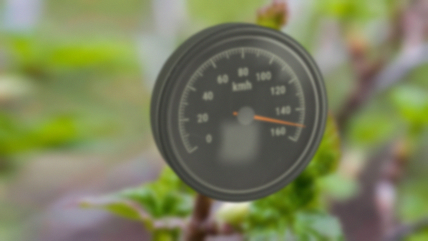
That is km/h 150
